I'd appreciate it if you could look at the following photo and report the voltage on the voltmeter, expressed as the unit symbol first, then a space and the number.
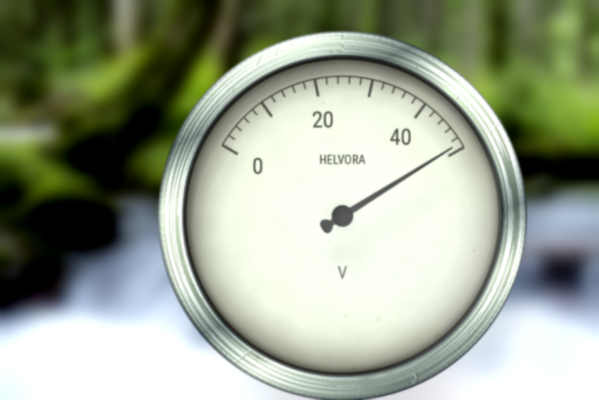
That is V 49
